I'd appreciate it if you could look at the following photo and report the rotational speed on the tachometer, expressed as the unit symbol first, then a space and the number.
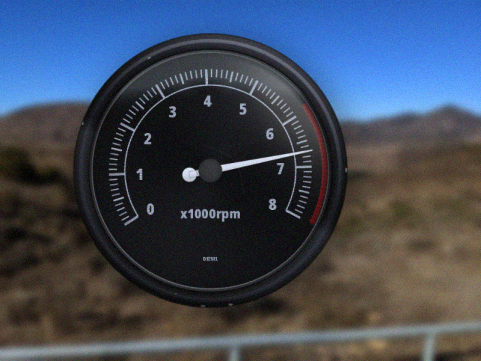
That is rpm 6700
